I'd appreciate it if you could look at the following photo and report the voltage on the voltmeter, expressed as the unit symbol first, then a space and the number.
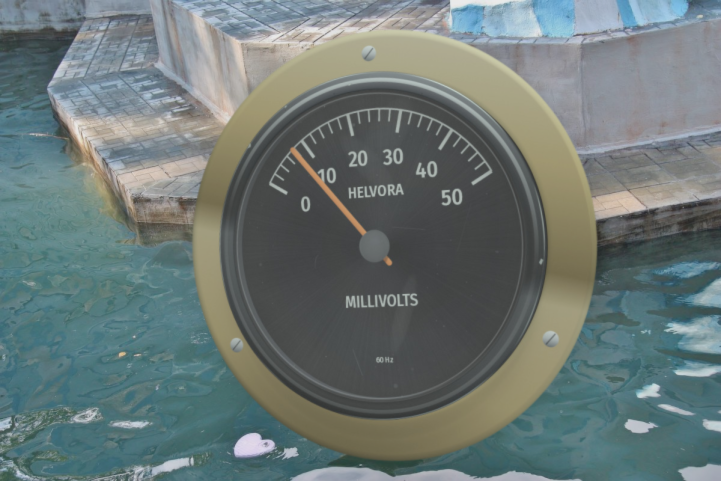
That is mV 8
